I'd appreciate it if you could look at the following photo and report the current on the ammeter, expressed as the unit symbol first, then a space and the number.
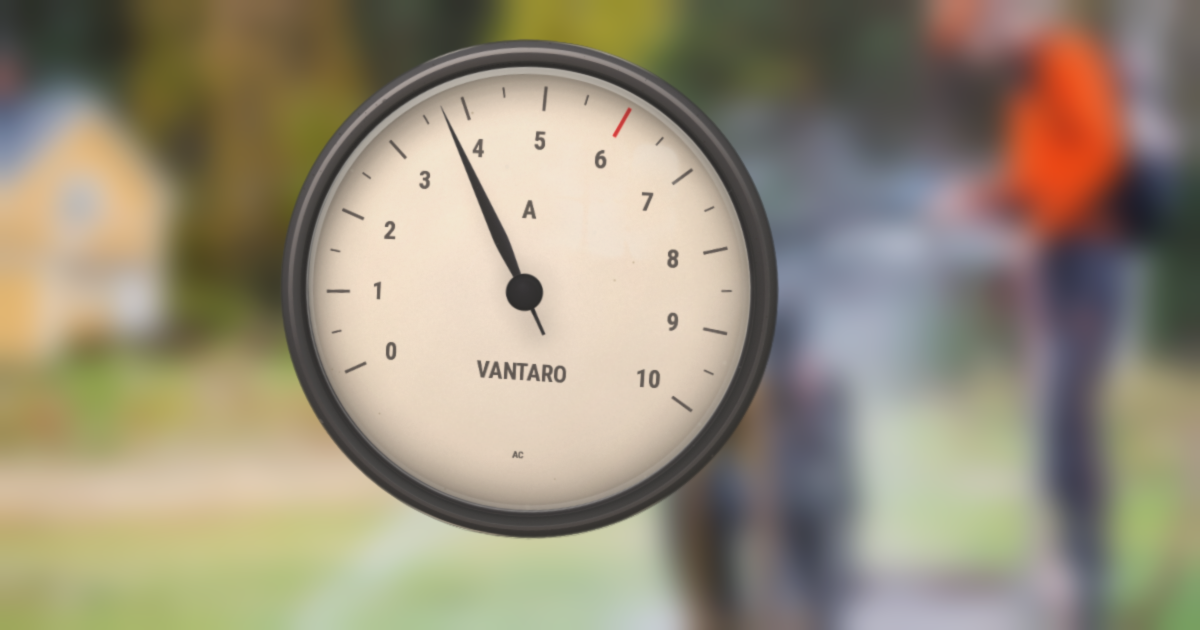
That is A 3.75
